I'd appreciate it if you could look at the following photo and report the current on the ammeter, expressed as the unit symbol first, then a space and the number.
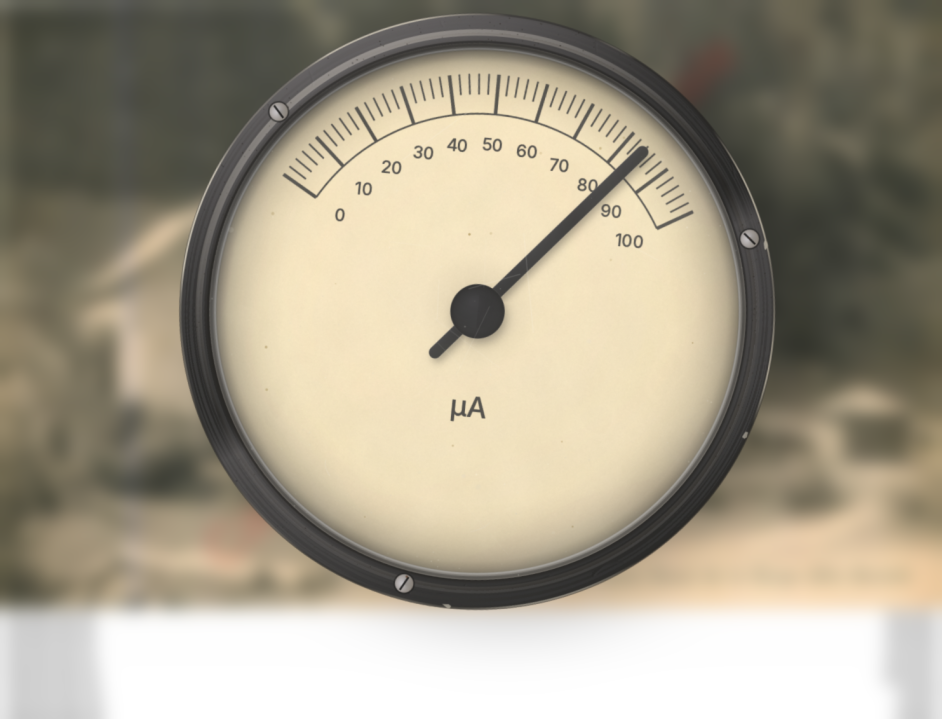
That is µA 84
